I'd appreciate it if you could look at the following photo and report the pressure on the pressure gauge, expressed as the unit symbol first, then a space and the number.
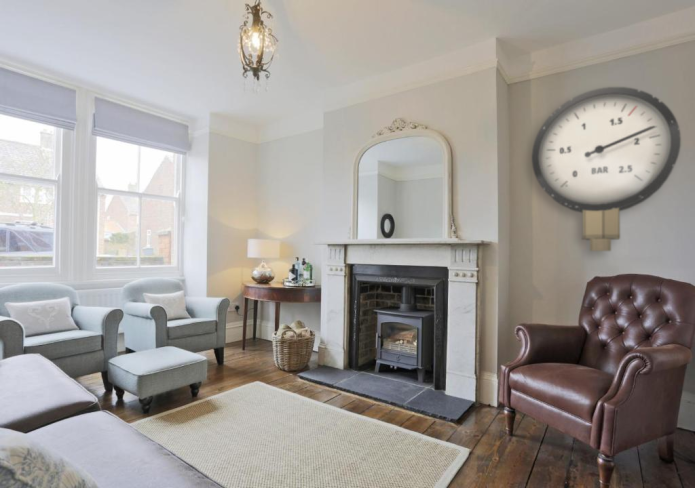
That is bar 1.9
